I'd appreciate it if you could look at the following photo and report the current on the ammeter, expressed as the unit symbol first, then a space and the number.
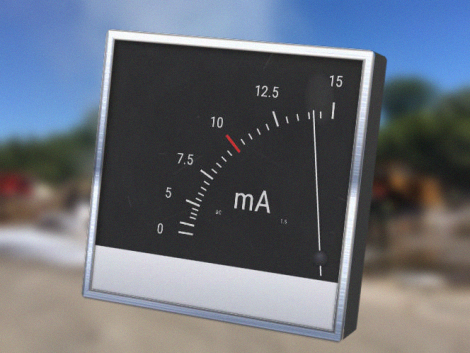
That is mA 14.25
